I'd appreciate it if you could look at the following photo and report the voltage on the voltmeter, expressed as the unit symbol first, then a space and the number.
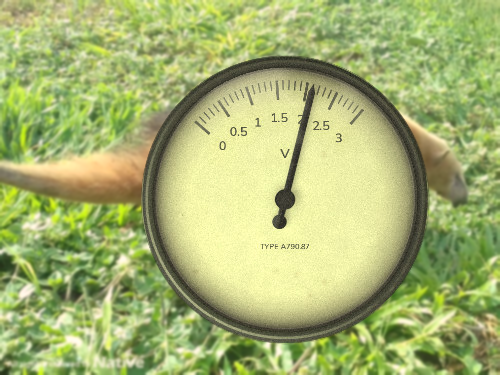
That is V 2.1
